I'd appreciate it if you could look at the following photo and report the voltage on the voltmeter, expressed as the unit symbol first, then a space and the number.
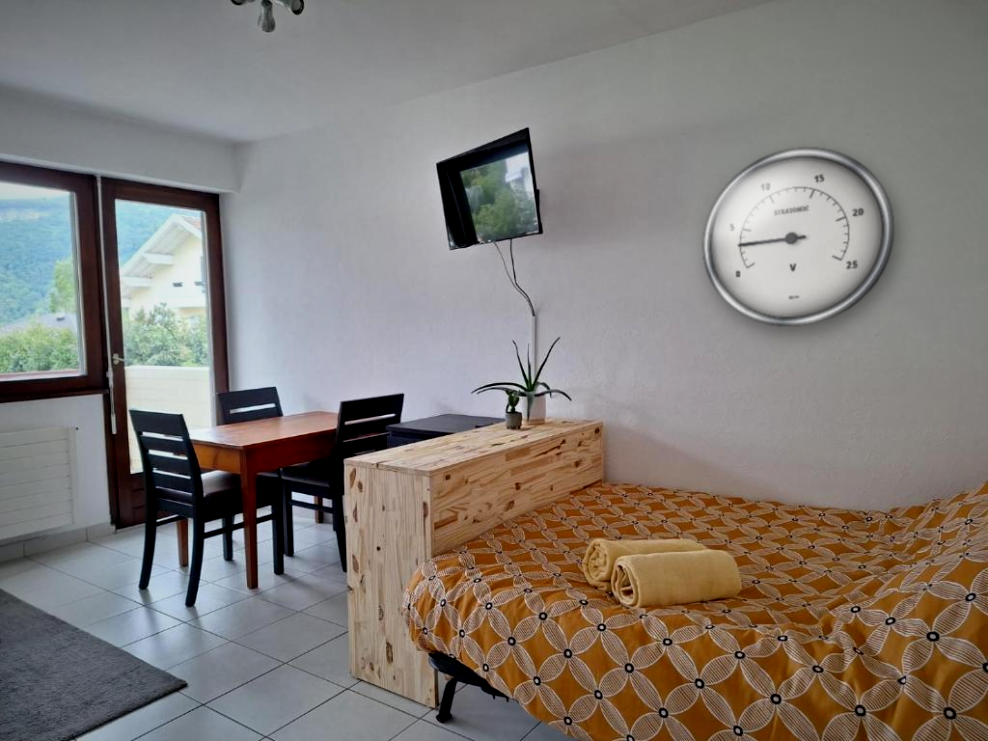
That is V 3
